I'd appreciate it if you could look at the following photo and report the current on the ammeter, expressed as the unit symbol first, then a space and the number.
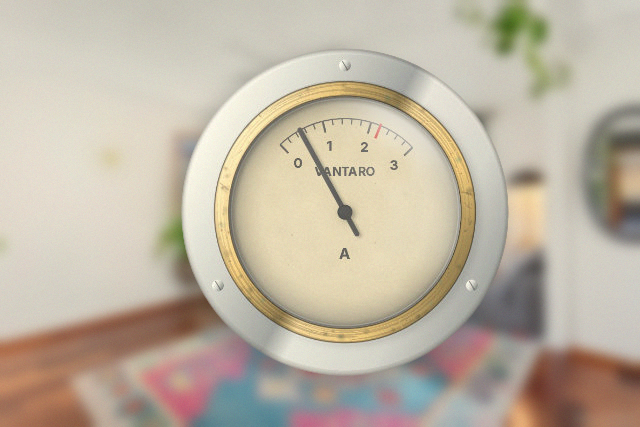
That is A 0.5
